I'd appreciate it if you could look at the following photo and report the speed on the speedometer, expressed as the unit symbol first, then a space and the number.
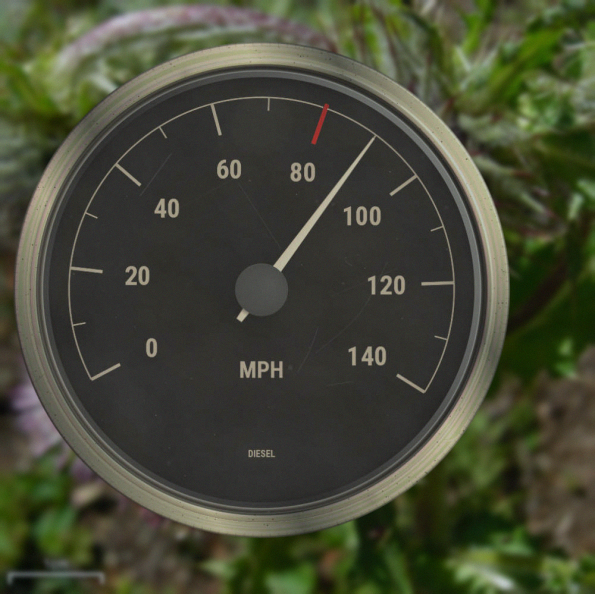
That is mph 90
